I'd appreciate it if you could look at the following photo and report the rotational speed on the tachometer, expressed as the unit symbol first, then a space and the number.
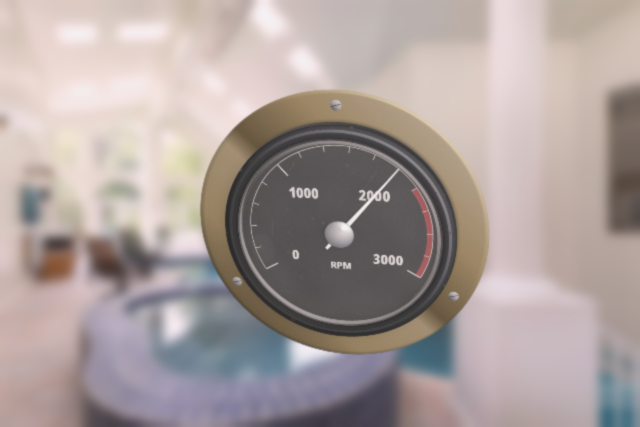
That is rpm 2000
